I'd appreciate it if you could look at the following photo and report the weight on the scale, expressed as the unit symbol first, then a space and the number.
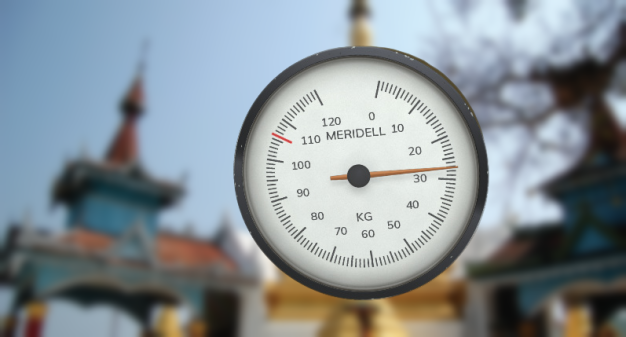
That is kg 27
